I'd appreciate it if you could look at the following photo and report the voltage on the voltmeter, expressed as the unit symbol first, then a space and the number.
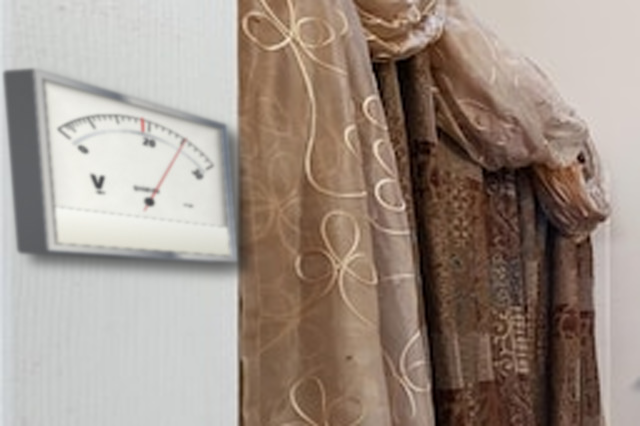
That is V 25
